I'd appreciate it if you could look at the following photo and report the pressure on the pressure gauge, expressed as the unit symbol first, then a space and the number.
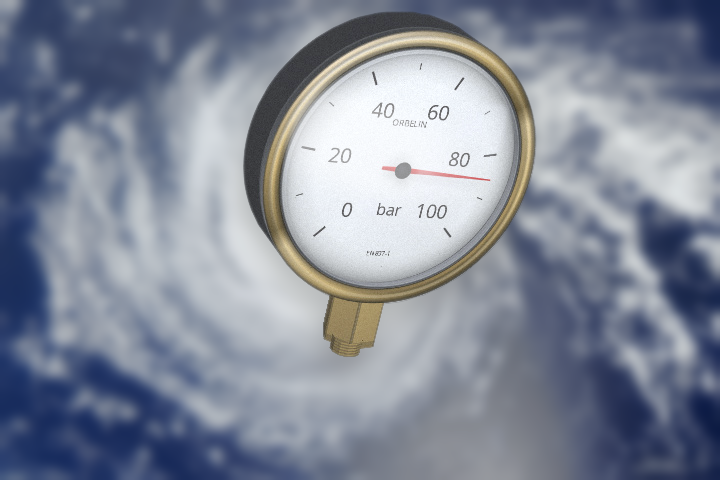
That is bar 85
